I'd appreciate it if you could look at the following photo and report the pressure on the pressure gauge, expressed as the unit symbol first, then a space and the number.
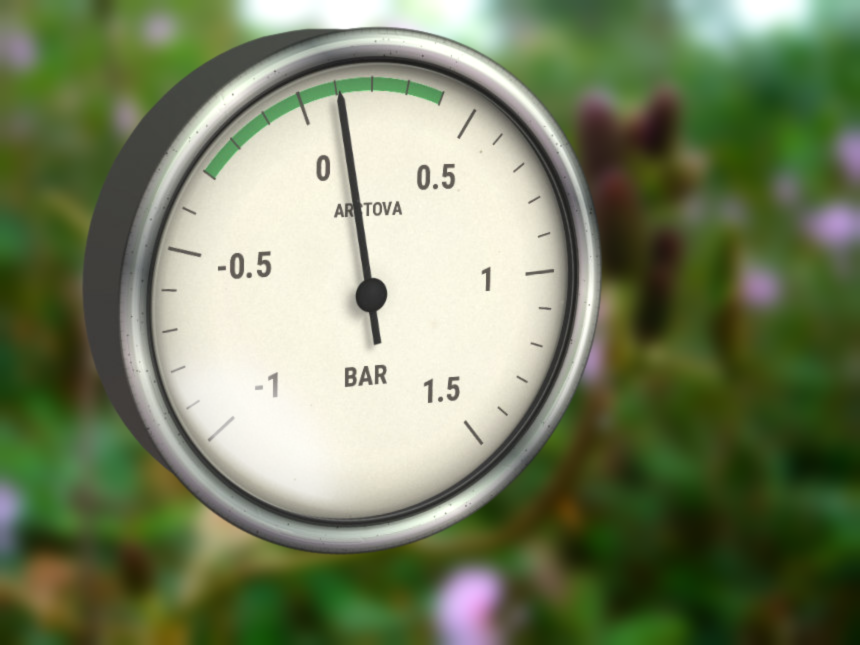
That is bar 0.1
